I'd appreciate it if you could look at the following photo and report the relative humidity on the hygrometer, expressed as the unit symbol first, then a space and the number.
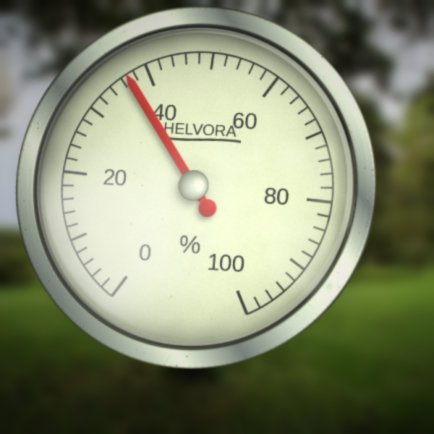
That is % 37
